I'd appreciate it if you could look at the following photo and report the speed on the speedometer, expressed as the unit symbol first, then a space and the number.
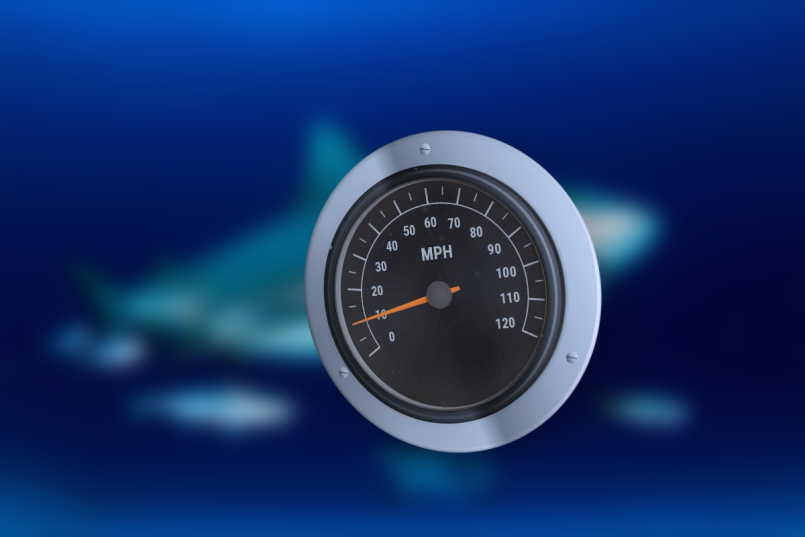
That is mph 10
